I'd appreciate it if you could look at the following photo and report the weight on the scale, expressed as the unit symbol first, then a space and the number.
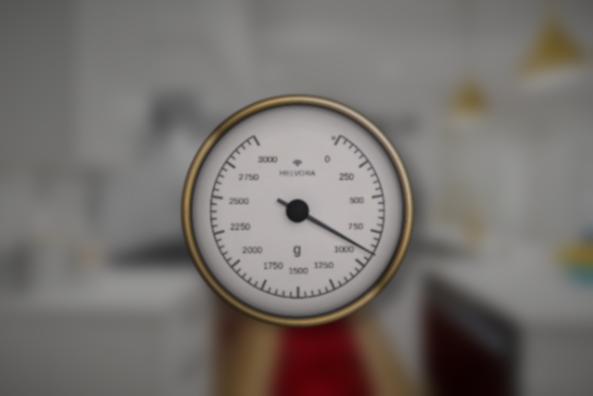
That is g 900
